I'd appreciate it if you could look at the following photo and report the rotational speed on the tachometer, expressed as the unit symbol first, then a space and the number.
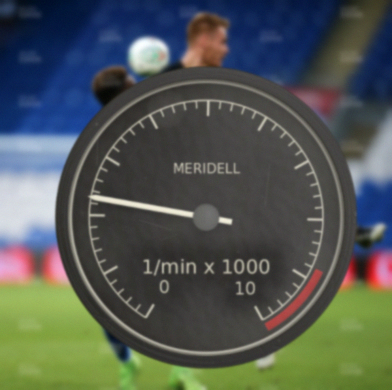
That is rpm 2300
